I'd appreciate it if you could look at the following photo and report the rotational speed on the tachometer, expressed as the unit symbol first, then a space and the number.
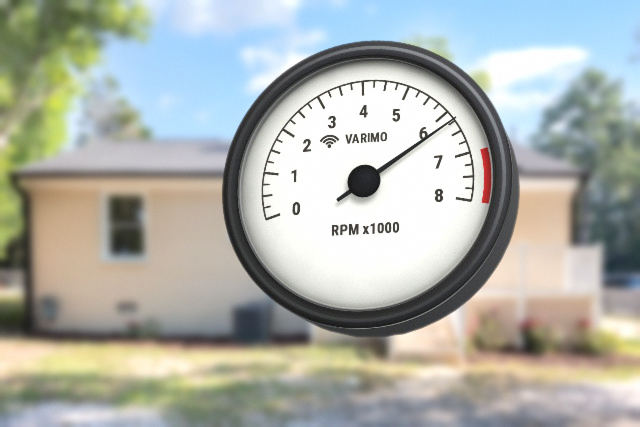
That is rpm 6250
